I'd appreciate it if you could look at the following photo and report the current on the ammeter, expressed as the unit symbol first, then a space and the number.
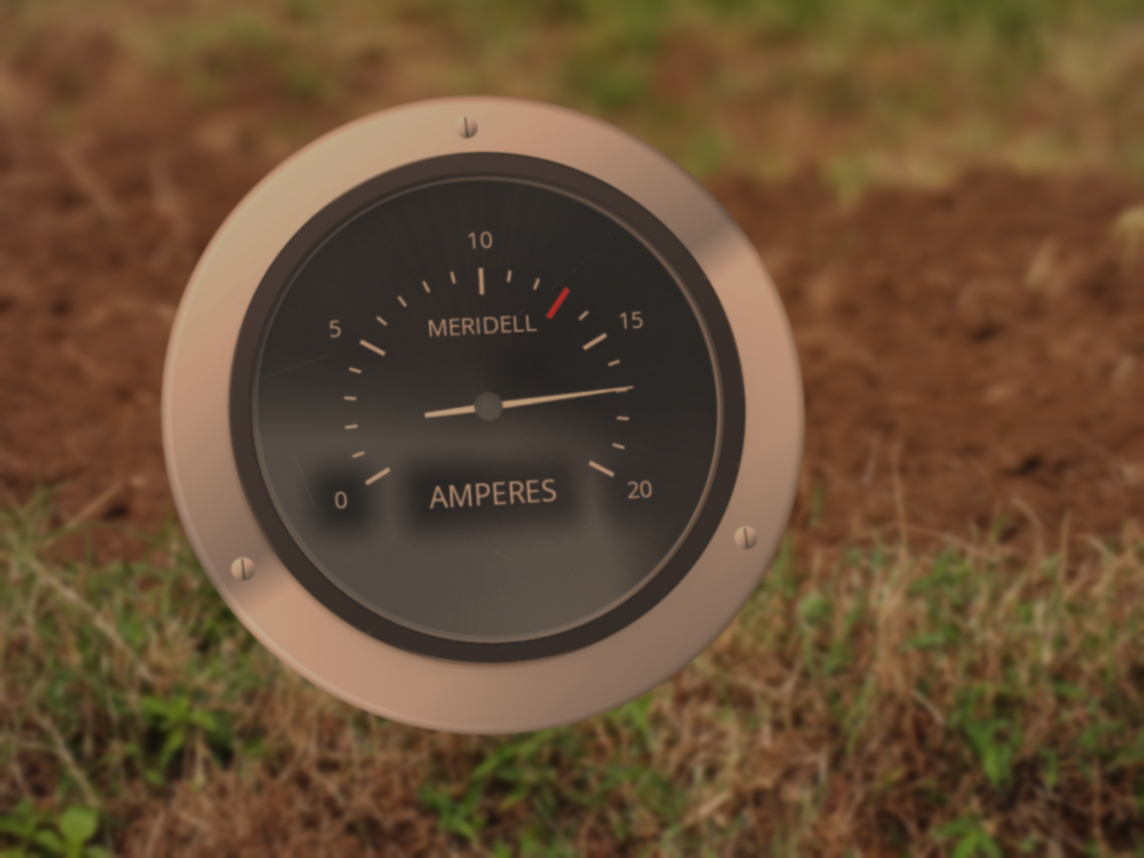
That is A 17
